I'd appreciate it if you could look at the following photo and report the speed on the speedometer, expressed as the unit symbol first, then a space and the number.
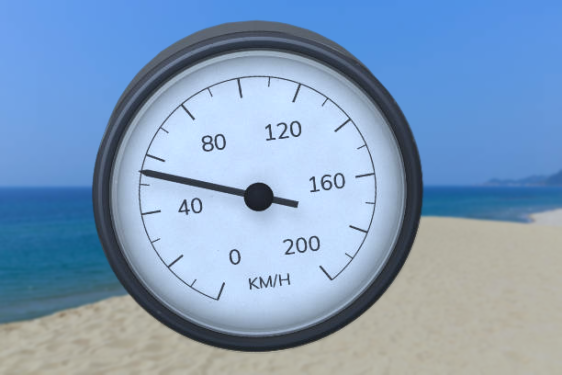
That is km/h 55
